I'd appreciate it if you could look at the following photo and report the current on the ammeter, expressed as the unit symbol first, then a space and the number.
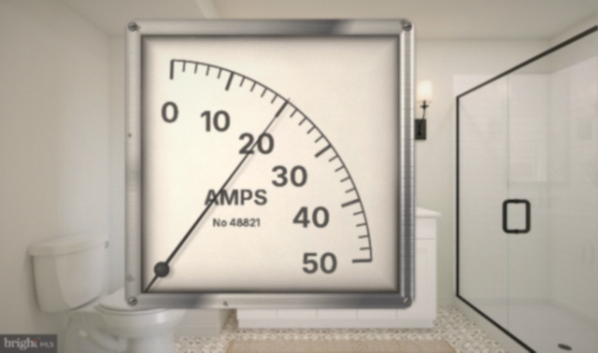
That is A 20
